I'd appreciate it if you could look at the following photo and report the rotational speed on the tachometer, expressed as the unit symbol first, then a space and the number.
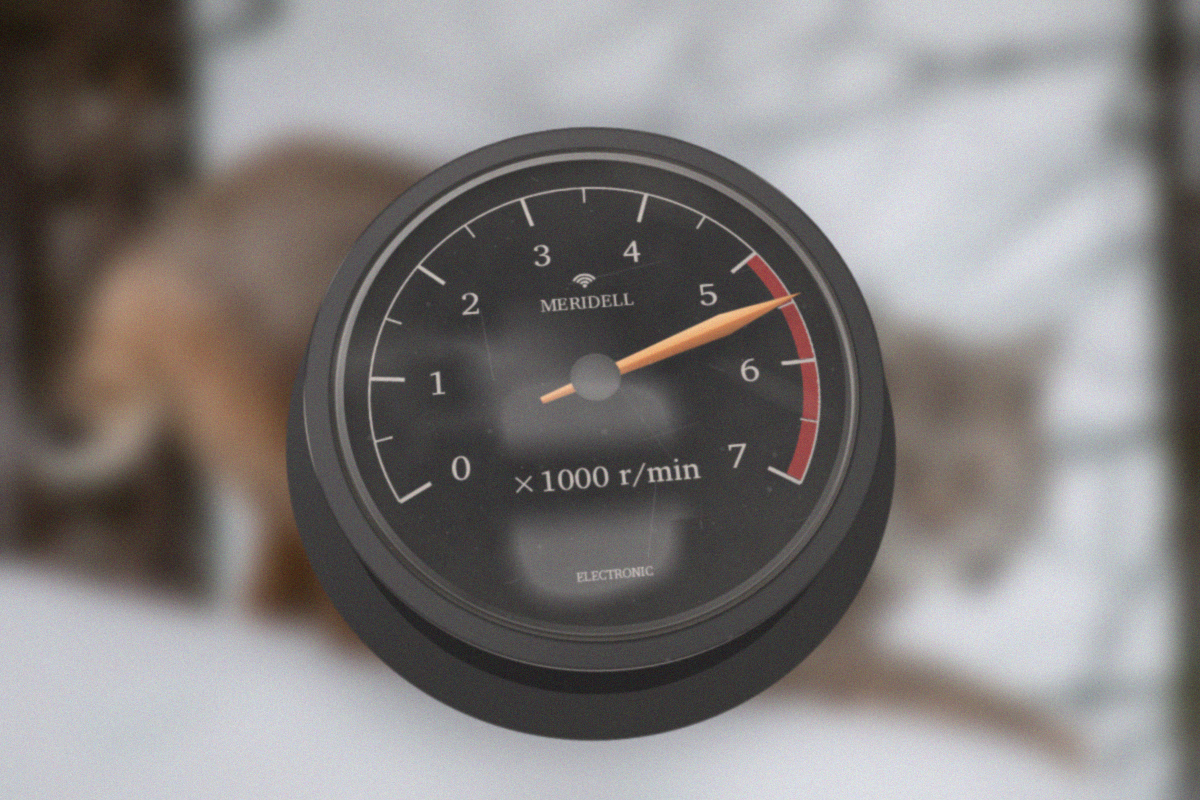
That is rpm 5500
